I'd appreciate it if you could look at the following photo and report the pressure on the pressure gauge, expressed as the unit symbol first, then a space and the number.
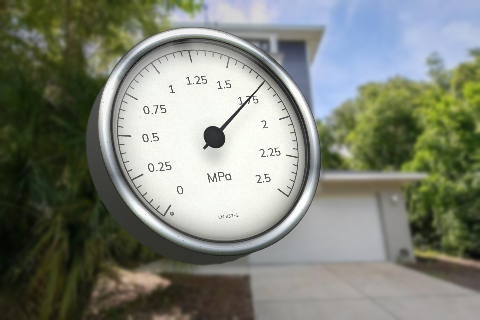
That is MPa 1.75
